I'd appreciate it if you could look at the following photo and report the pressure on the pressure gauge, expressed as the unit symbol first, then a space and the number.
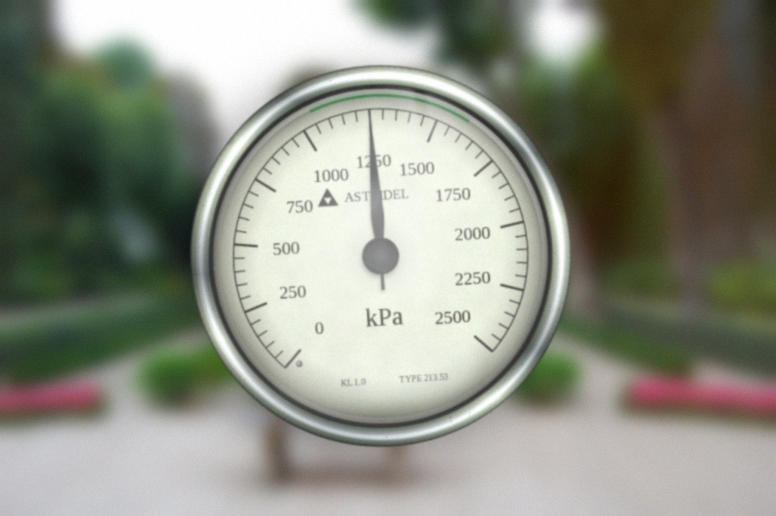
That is kPa 1250
